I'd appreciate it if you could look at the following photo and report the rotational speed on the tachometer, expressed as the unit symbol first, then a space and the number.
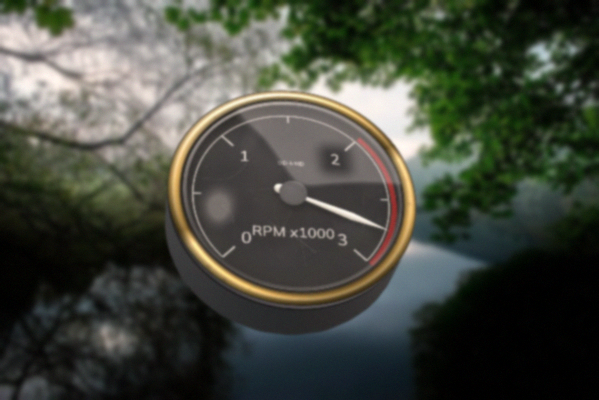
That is rpm 2750
